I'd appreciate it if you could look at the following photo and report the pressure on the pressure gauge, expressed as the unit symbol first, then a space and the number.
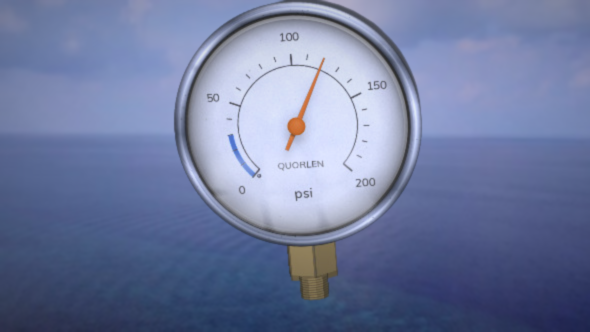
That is psi 120
